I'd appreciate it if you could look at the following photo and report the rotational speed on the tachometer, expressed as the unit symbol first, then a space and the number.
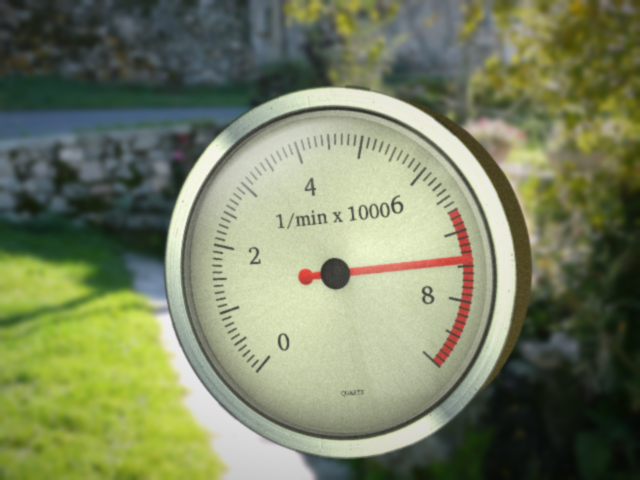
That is rpm 7400
